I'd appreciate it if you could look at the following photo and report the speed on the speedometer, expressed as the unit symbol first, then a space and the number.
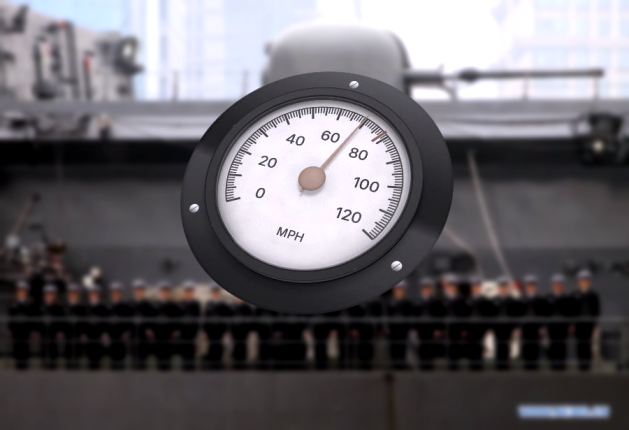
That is mph 70
